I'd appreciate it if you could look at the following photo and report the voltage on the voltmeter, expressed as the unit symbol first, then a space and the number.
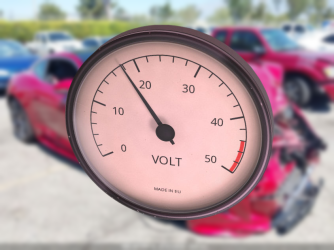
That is V 18
